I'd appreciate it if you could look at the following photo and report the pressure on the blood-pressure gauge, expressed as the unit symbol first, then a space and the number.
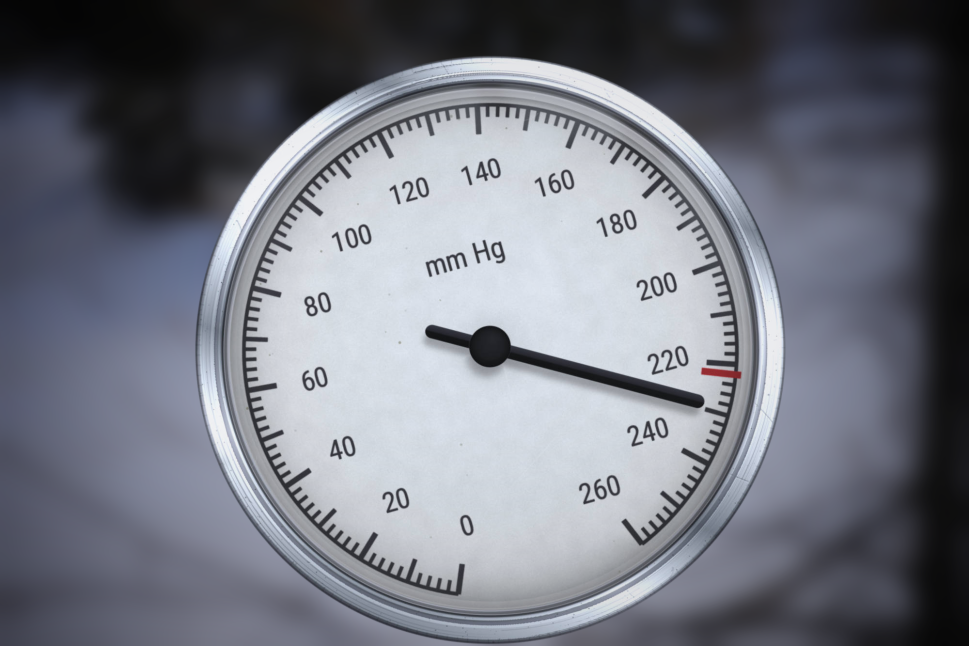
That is mmHg 229
